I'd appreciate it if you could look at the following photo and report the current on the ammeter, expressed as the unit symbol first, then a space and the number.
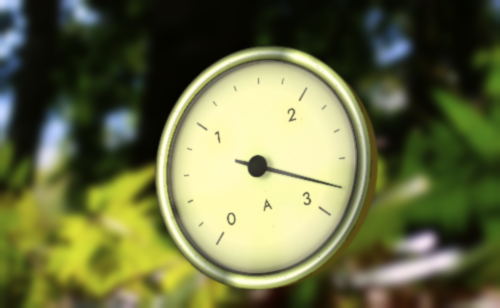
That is A 2.8
